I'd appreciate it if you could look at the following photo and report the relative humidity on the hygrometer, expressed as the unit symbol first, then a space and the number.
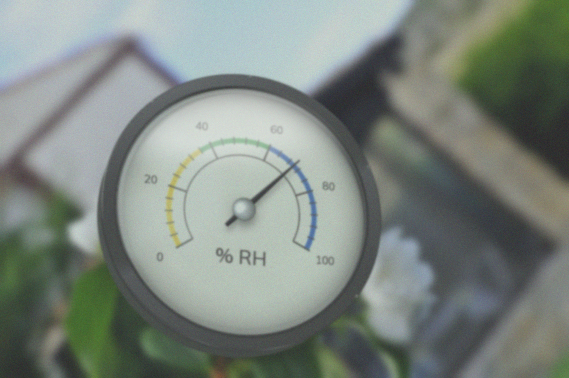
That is % 70
